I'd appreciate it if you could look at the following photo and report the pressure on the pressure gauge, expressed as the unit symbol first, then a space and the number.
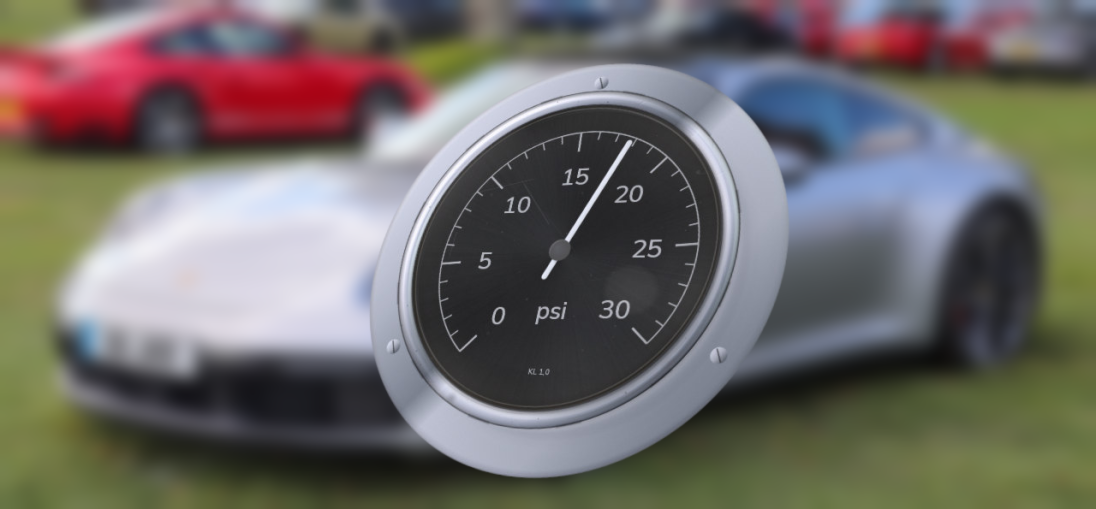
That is psi 18
